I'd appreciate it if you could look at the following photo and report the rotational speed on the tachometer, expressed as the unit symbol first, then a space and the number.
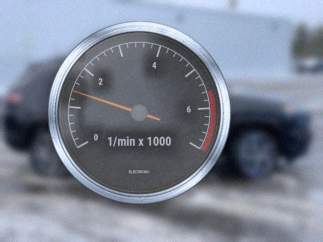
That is rpm 1400
